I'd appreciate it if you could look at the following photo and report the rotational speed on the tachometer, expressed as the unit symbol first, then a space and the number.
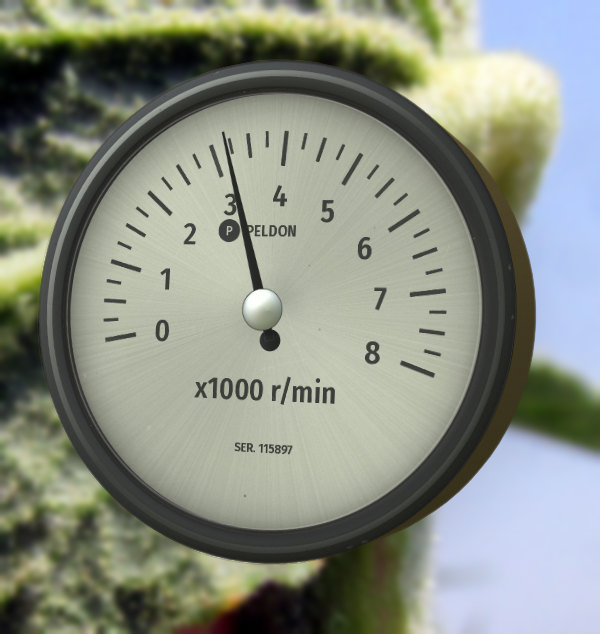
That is rpm 3250
